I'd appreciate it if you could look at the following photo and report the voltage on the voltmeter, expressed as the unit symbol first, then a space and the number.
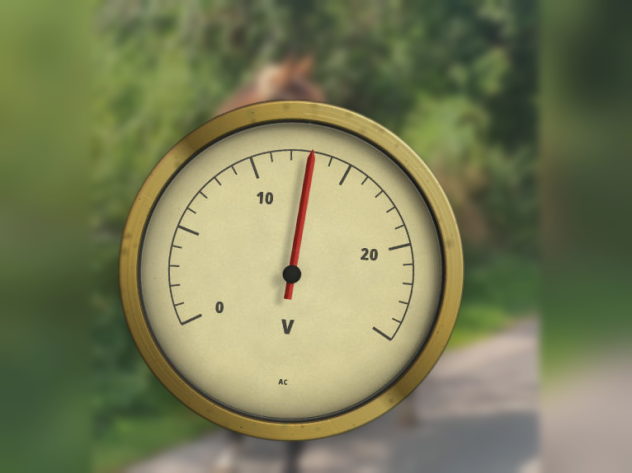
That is V 13
